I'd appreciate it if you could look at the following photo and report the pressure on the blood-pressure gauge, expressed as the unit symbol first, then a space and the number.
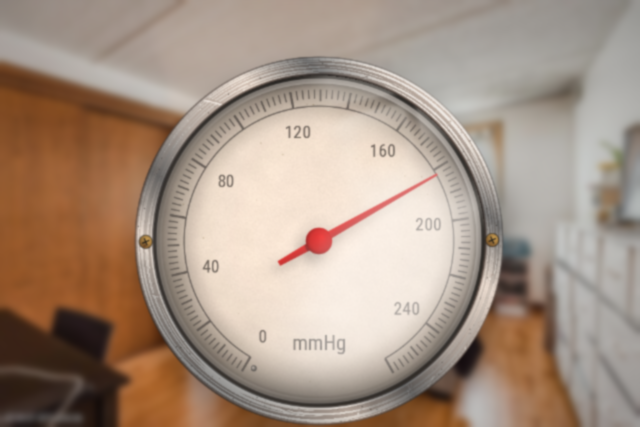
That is mmHg 182
